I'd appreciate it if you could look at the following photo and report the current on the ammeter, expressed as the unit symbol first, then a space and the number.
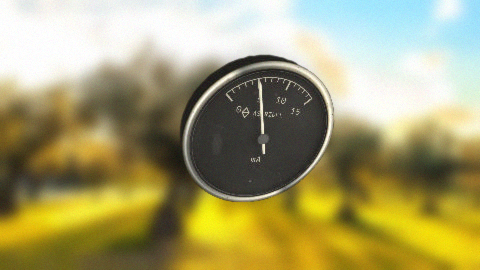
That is mA 5
